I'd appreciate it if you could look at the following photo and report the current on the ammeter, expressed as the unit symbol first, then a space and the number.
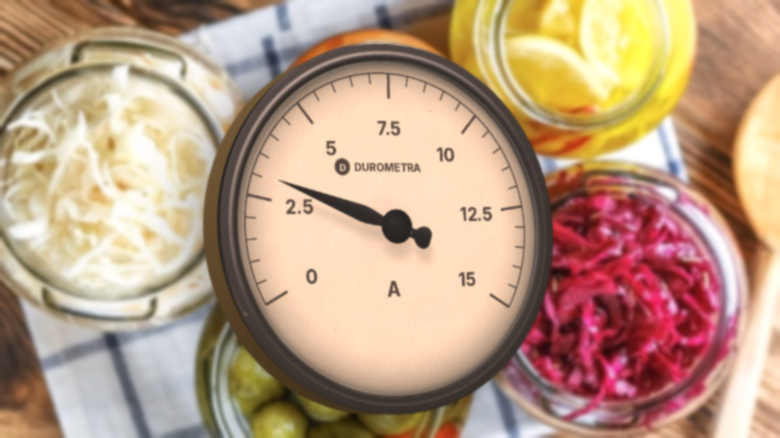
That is A 3
